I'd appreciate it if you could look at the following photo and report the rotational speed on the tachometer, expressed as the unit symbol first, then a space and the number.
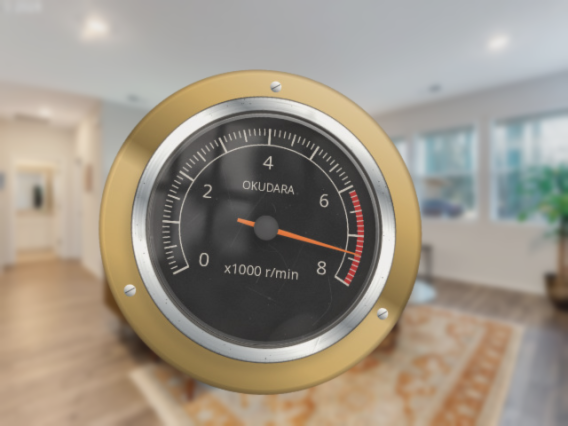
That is rpm 7400
